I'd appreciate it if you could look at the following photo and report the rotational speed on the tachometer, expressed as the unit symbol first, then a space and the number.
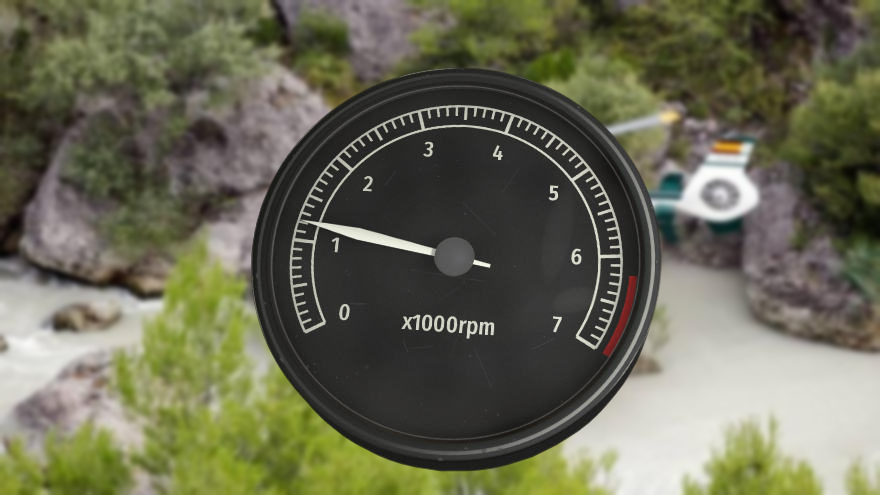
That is rpm 1200
